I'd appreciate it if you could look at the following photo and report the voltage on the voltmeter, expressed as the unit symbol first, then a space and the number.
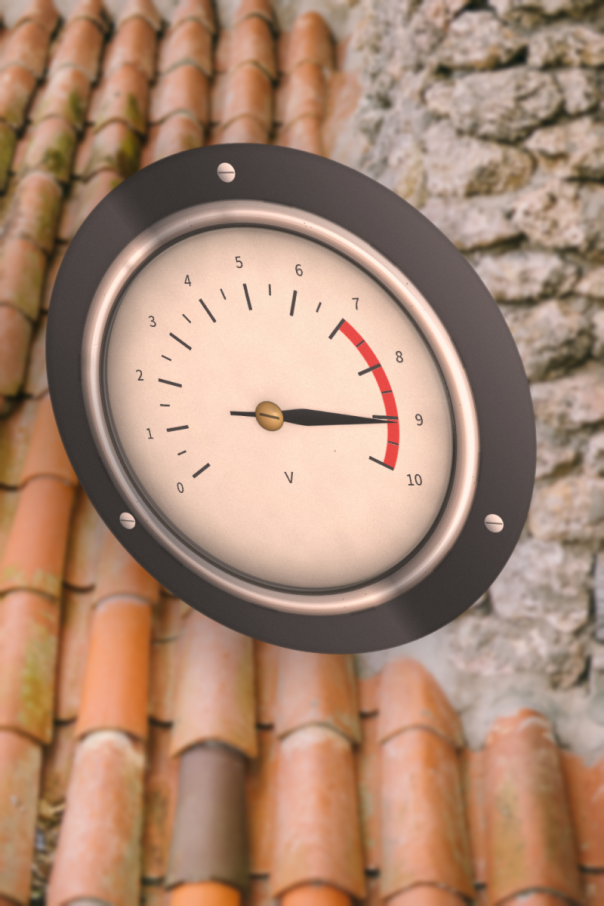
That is V 9
